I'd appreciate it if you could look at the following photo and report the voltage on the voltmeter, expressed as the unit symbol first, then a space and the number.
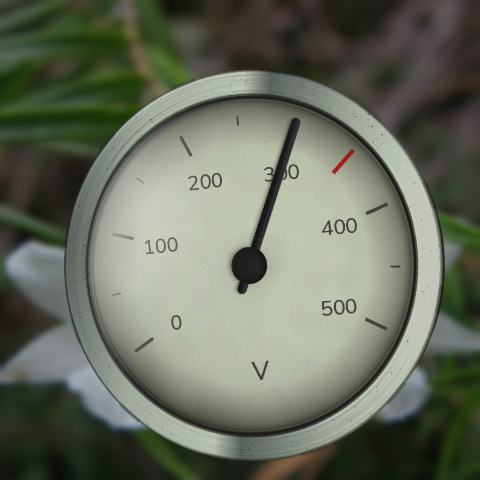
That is V 300
